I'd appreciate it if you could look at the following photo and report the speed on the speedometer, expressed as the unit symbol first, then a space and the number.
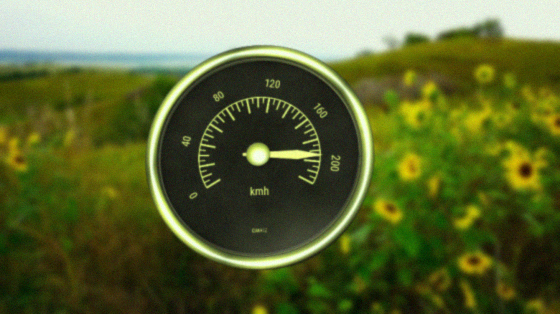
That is km/h 195
